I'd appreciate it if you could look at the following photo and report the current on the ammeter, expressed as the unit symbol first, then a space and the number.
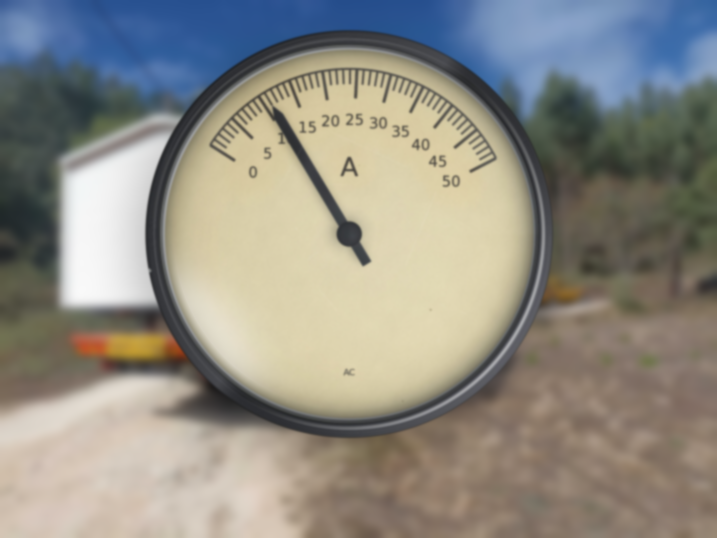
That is A 11
